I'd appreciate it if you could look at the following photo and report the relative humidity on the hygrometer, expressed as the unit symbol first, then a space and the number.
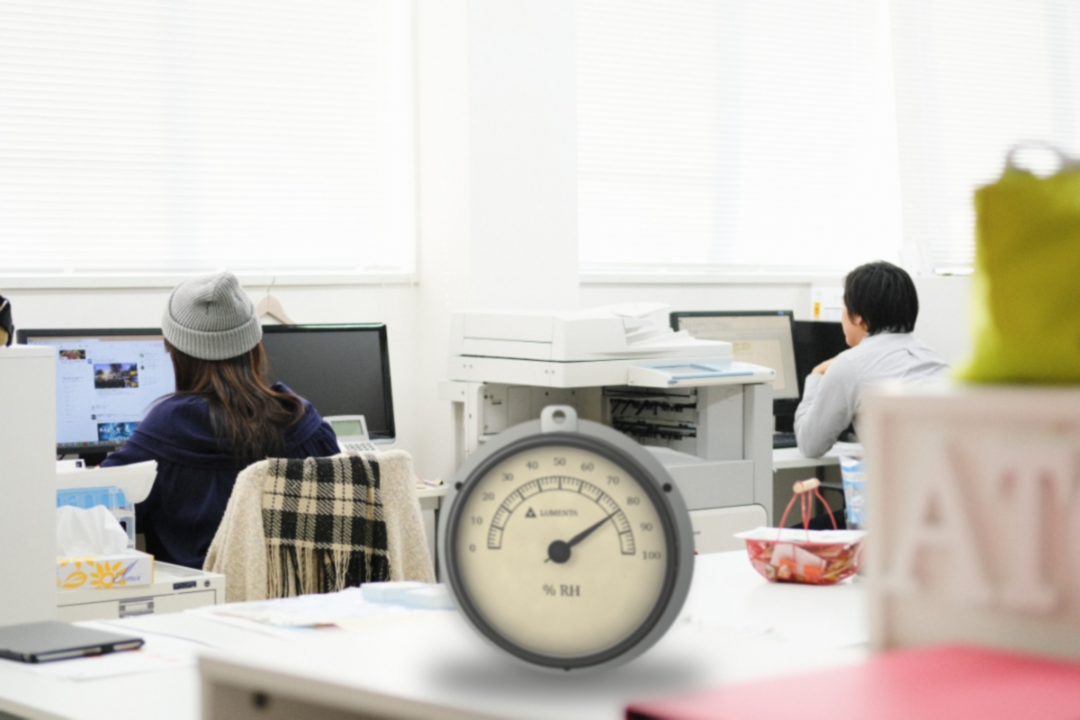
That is % 80
